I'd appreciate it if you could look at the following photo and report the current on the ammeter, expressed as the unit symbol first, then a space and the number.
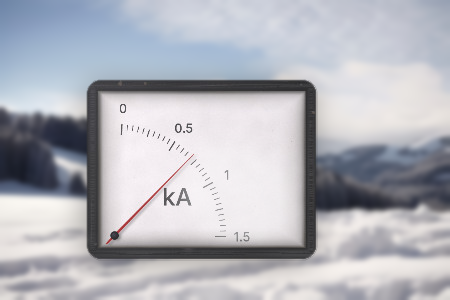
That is kA 0.7
